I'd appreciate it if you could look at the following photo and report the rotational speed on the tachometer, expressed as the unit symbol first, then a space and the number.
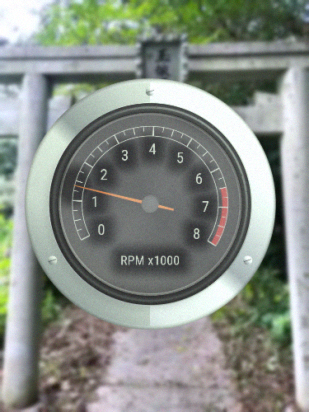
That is rpm 1375
